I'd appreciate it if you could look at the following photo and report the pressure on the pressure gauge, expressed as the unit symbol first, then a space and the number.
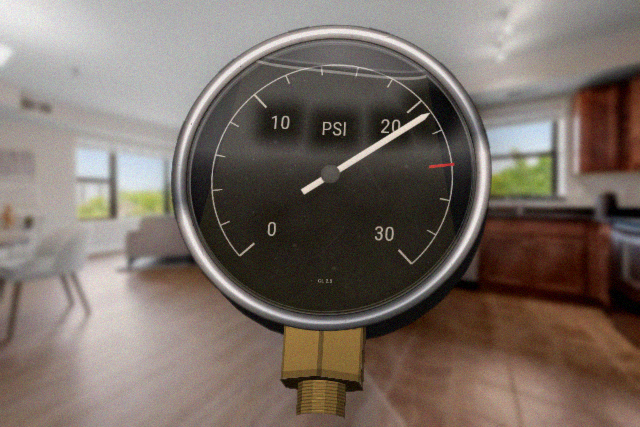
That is psi 21
